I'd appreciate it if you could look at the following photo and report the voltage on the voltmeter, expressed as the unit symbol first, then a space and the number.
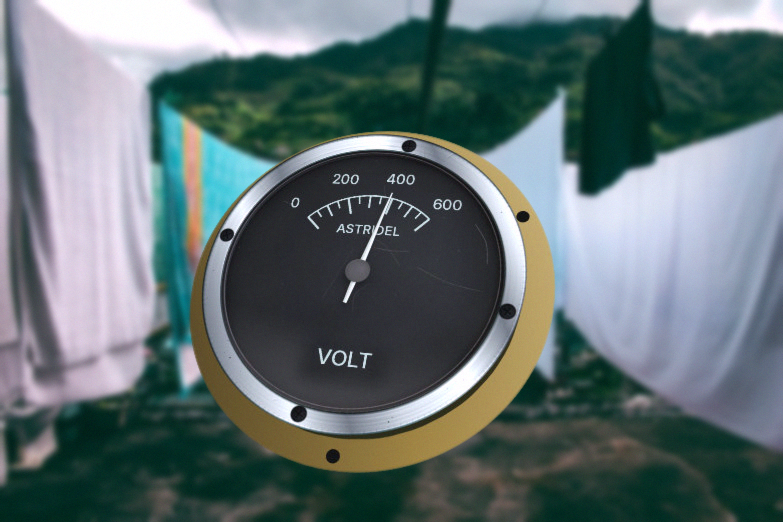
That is V 400
